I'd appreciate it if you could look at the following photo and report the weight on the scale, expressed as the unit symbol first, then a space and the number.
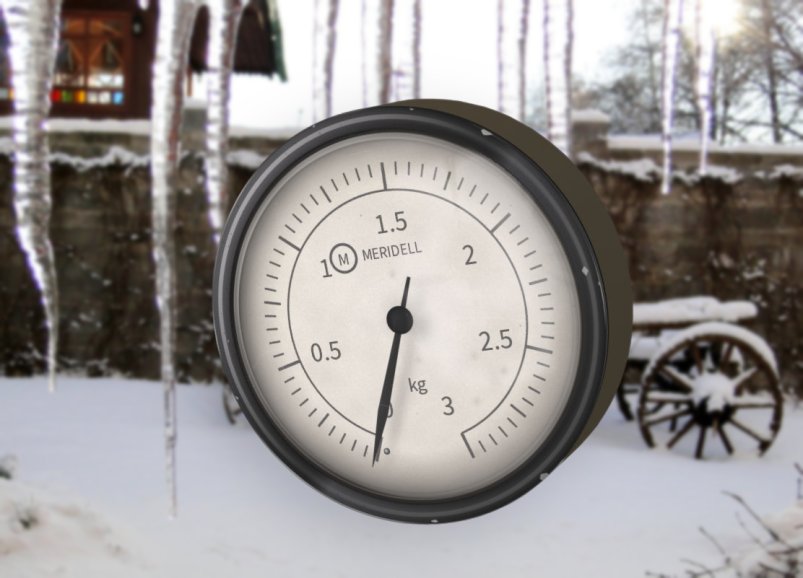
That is kg 0
